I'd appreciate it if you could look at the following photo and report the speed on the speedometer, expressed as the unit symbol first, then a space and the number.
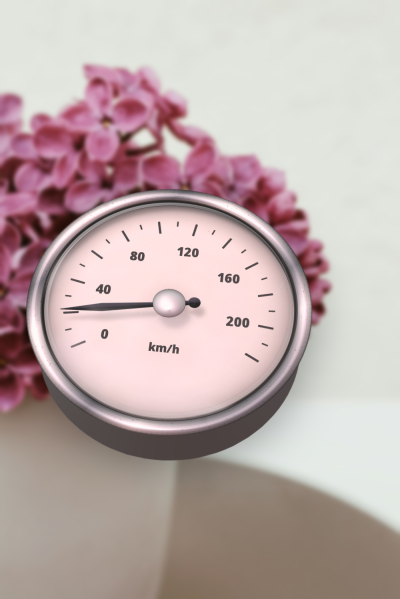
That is km/h 20
